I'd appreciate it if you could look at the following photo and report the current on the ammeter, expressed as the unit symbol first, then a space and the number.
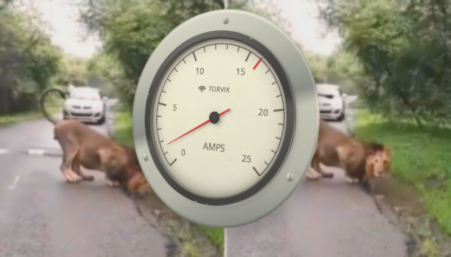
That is A 1.5
